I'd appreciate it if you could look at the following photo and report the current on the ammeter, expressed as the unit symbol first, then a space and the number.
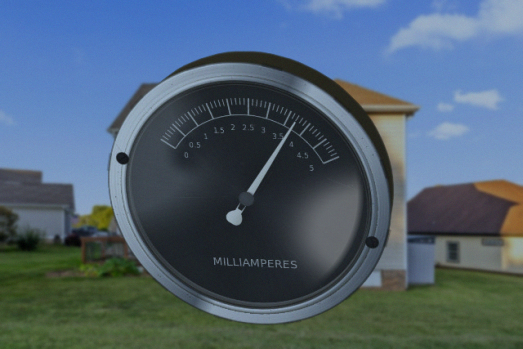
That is mA 3.7
